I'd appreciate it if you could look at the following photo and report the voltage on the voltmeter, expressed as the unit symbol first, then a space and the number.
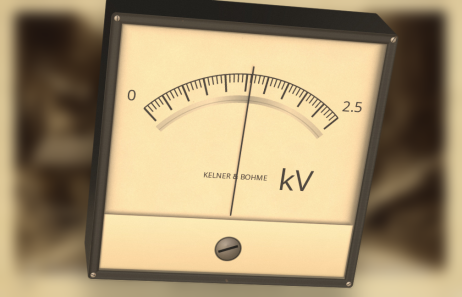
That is kV 1.3
